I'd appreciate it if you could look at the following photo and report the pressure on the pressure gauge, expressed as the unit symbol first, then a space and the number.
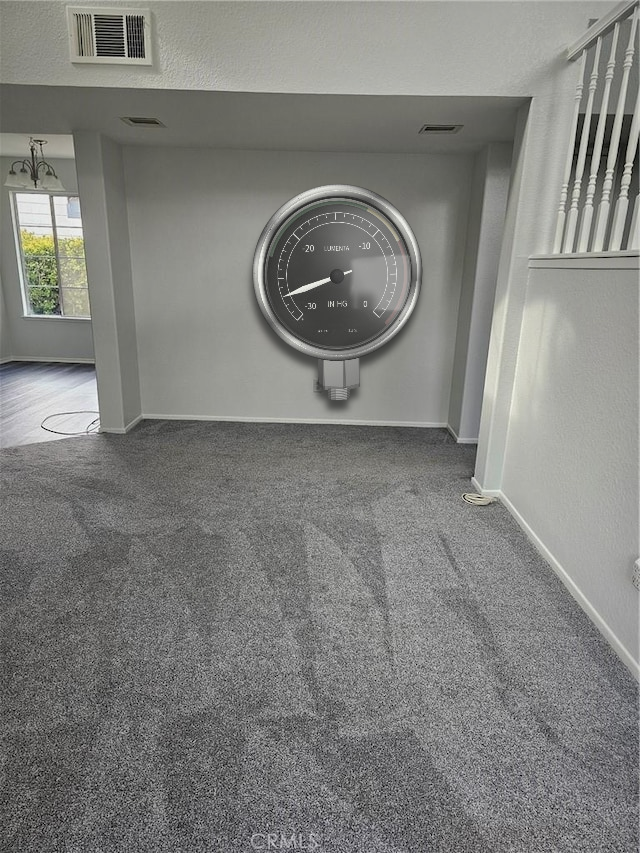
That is inHg -27
